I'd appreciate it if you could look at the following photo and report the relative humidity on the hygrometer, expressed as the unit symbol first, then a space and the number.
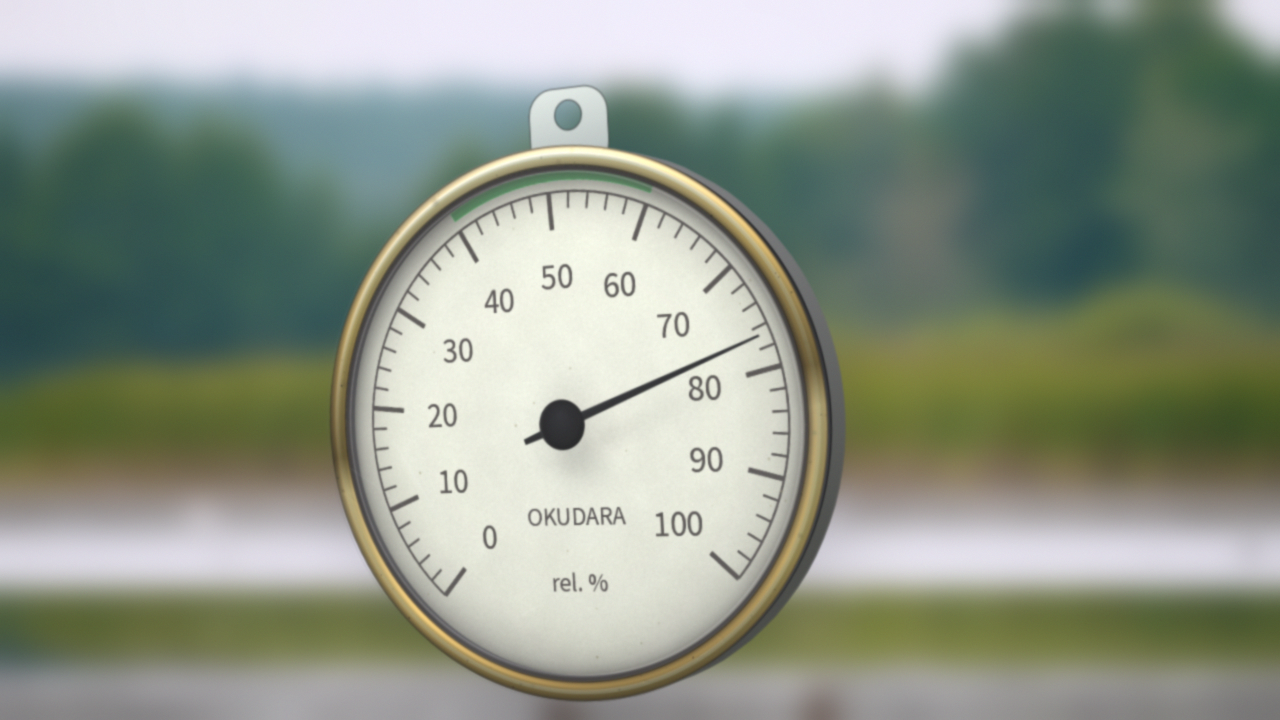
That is % 77
